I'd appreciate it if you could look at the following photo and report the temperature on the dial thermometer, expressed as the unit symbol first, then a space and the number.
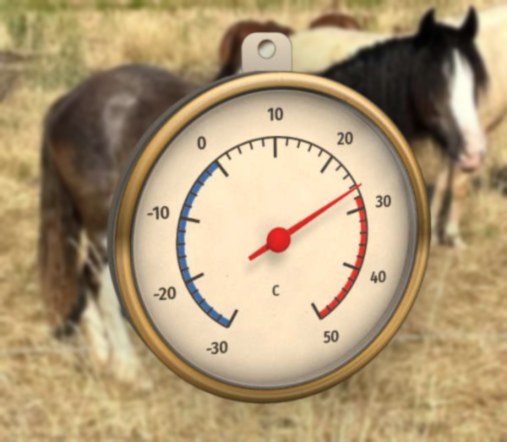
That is °C 26
